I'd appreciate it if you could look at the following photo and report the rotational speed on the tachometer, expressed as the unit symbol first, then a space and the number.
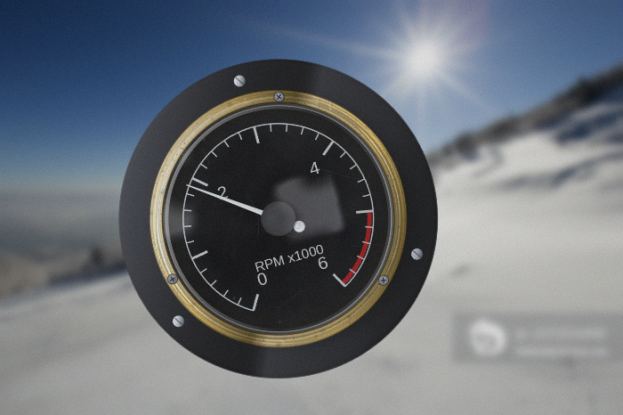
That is rpm 1900
